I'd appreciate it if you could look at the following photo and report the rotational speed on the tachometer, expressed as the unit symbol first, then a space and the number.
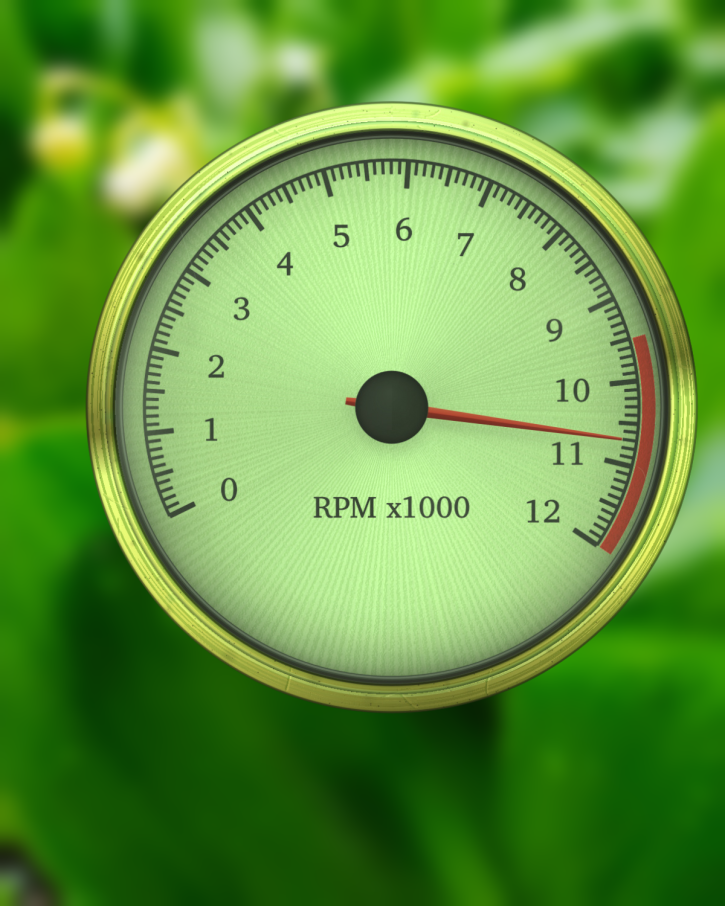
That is rpm 10700
